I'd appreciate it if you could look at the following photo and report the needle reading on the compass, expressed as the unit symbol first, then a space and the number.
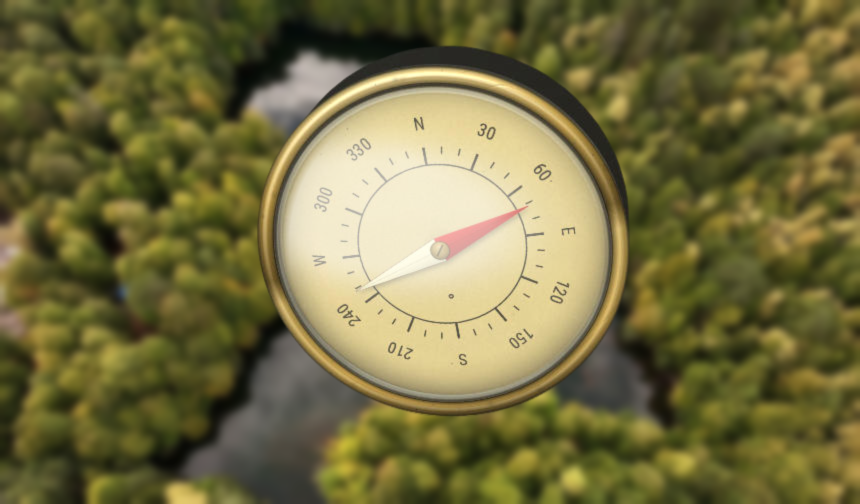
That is ° 70
